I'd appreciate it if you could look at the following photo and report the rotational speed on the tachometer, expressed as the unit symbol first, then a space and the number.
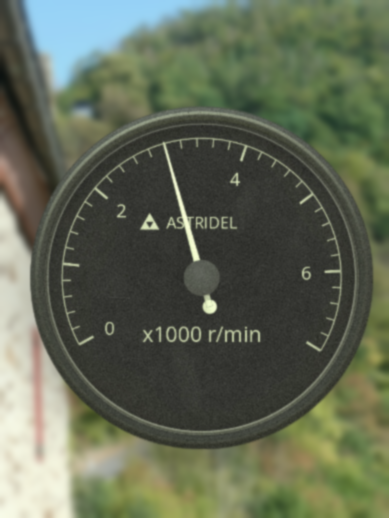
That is rpm 3000
